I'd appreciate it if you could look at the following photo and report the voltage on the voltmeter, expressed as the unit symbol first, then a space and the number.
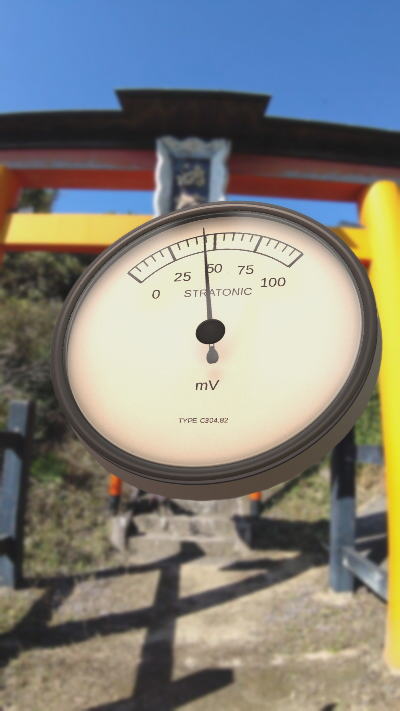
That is mV 45
